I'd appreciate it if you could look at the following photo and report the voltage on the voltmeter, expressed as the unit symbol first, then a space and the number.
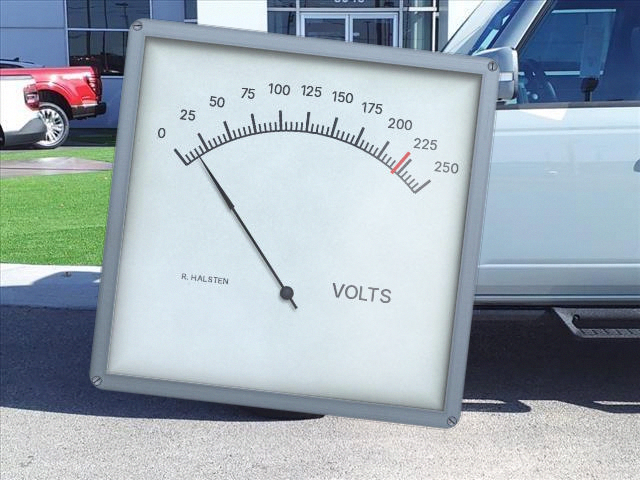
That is V 15
